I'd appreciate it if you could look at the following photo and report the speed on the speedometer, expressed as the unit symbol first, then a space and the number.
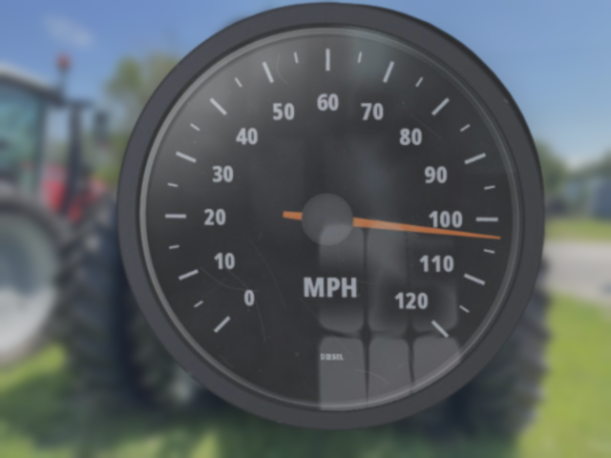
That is mph 102.5
